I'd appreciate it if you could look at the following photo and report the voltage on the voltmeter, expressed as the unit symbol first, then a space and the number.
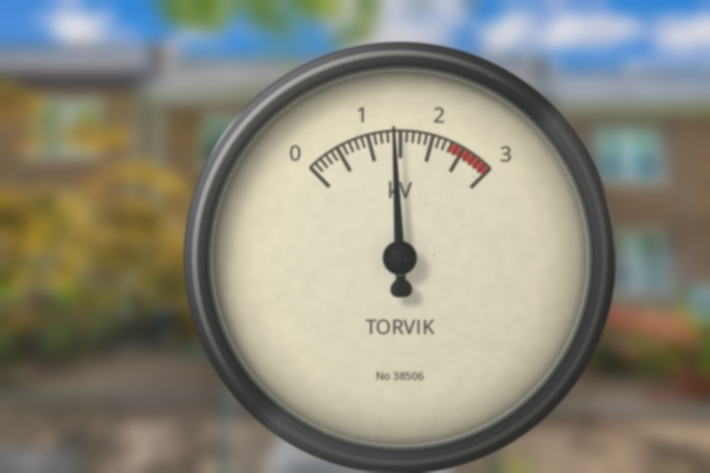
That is kV 1.4
